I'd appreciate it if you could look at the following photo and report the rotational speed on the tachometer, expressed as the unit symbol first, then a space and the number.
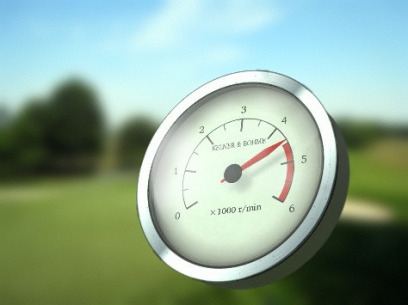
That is rpm 4500
